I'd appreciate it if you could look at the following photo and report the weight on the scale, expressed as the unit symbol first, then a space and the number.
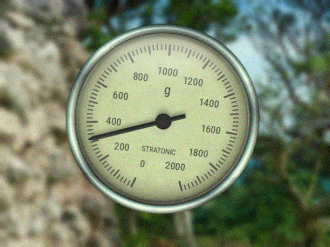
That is g 320
